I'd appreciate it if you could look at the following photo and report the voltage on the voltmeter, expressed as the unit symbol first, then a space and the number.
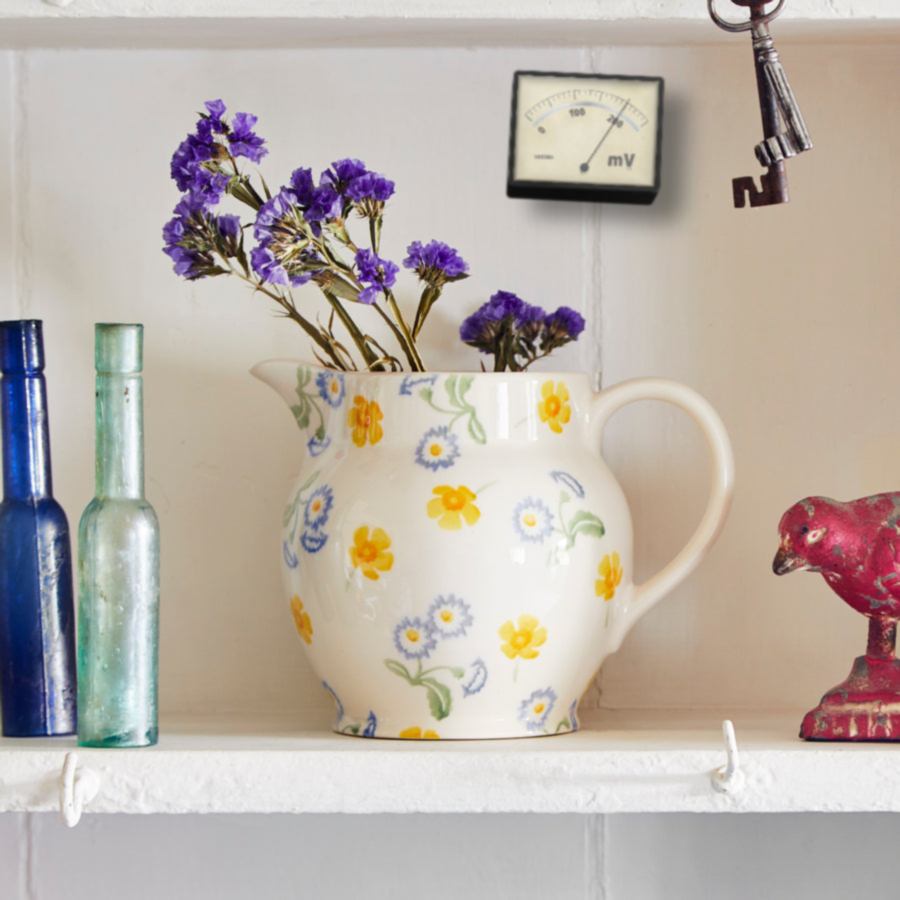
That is mV 200
